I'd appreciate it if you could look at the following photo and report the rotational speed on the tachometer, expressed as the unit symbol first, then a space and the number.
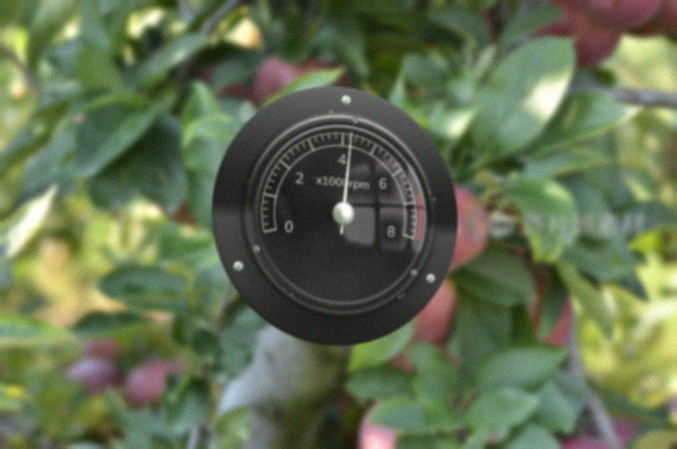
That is rpm 4200
